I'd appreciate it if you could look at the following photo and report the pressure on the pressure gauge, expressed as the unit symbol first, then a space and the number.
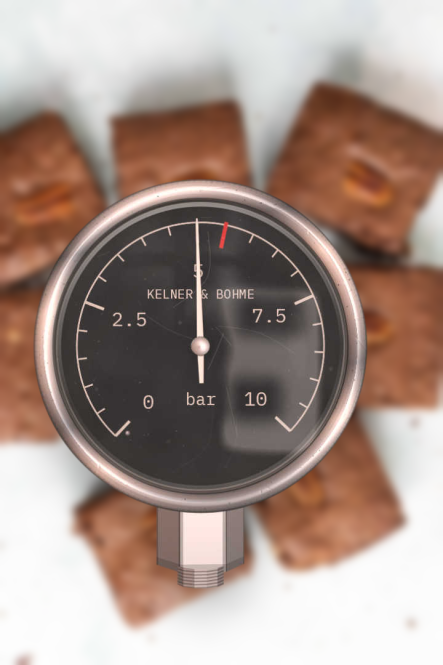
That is bar 5
